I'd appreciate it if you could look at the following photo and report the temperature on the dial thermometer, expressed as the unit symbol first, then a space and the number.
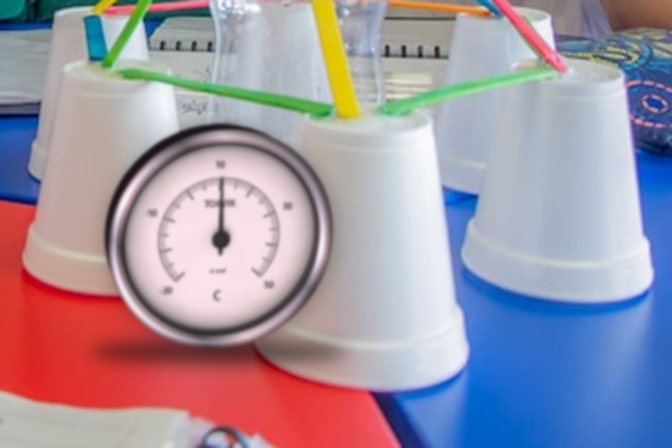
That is °C 10
